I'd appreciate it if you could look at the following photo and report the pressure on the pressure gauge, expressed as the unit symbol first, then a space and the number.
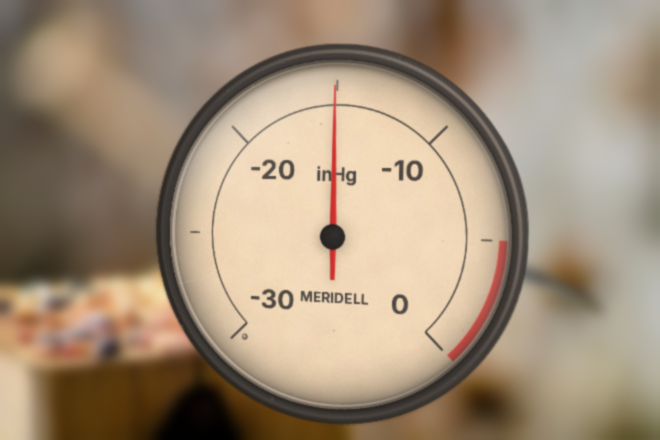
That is inHg -15
